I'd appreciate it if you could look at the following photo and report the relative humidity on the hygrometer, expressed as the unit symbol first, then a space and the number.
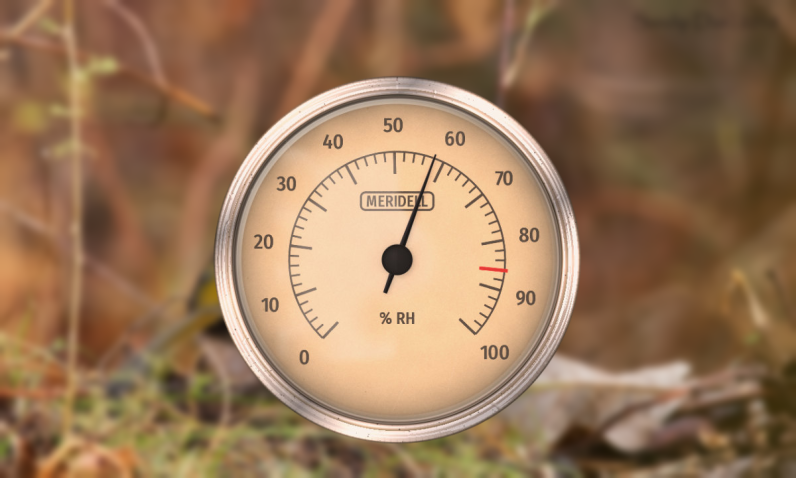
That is % 58
